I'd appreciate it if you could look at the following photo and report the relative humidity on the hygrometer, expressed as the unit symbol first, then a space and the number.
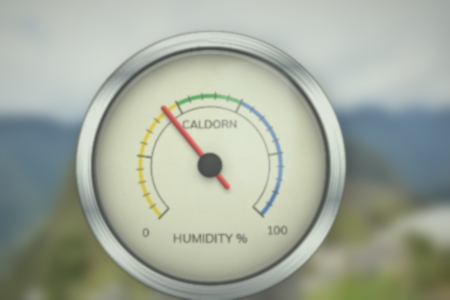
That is % 36
